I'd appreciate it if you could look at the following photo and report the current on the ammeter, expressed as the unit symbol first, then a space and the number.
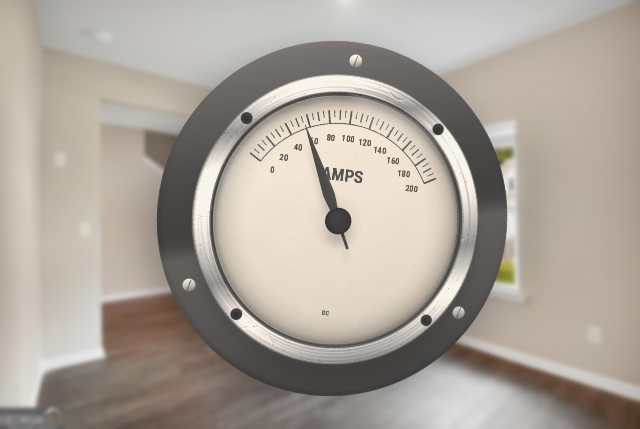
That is A 55
